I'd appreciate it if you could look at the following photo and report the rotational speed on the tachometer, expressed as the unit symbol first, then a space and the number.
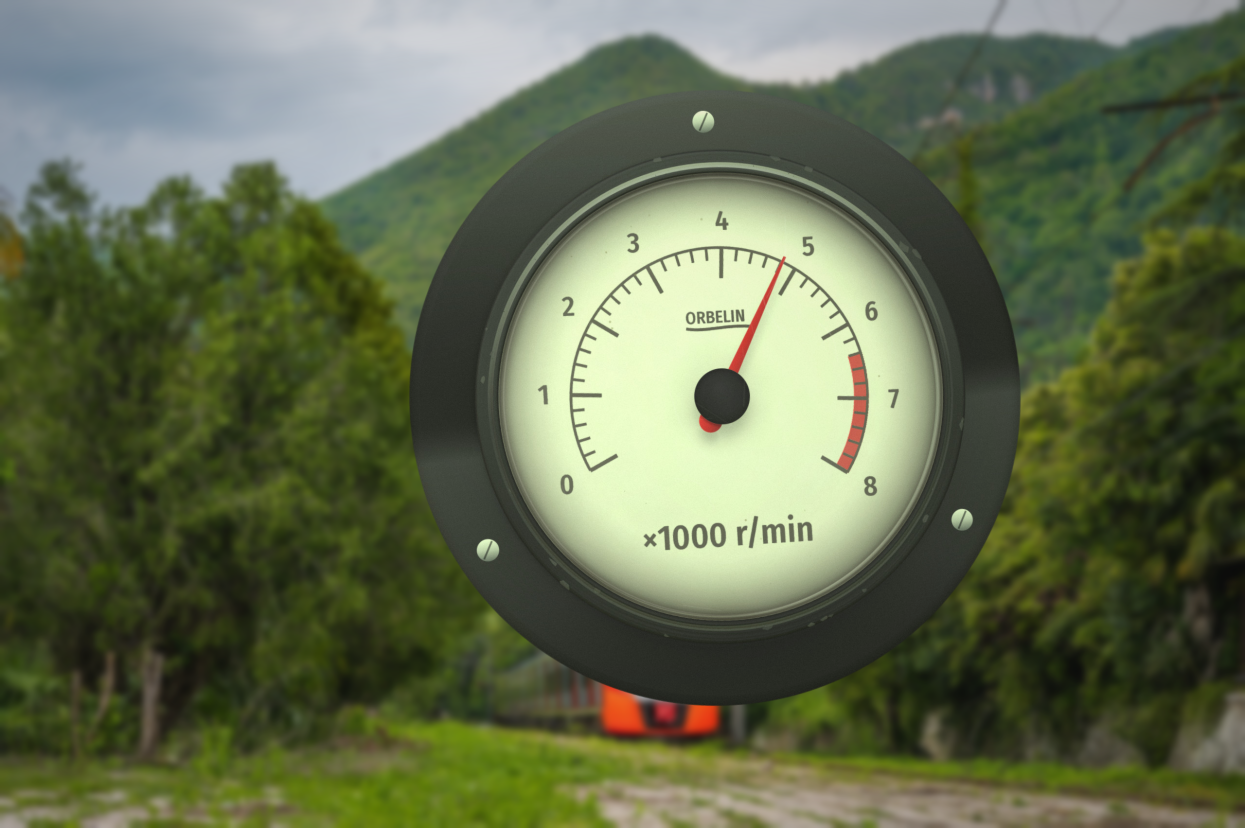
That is rpm 4800
